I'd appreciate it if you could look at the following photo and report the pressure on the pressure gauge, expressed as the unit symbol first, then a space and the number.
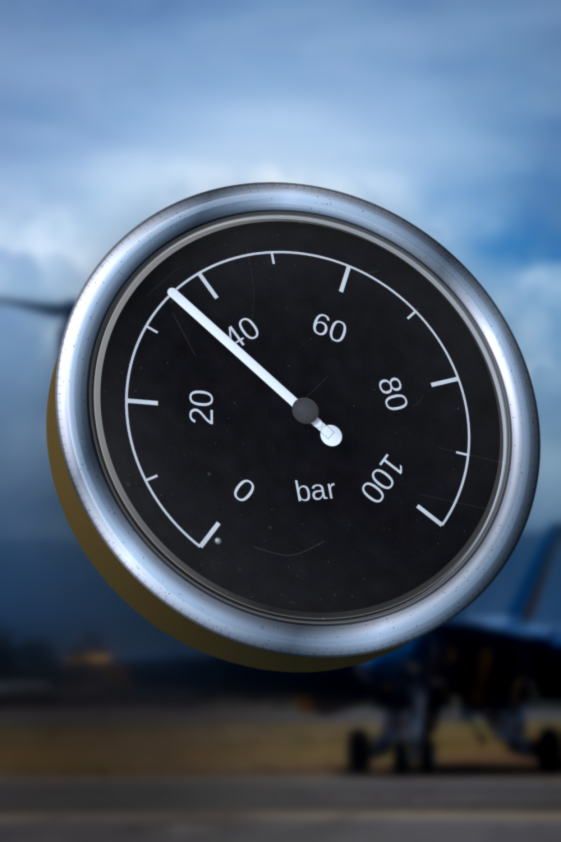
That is bar 35
